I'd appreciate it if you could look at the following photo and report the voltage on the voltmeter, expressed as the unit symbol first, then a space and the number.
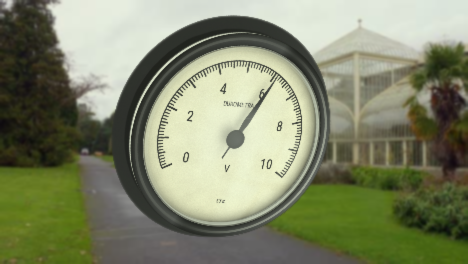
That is V 6
